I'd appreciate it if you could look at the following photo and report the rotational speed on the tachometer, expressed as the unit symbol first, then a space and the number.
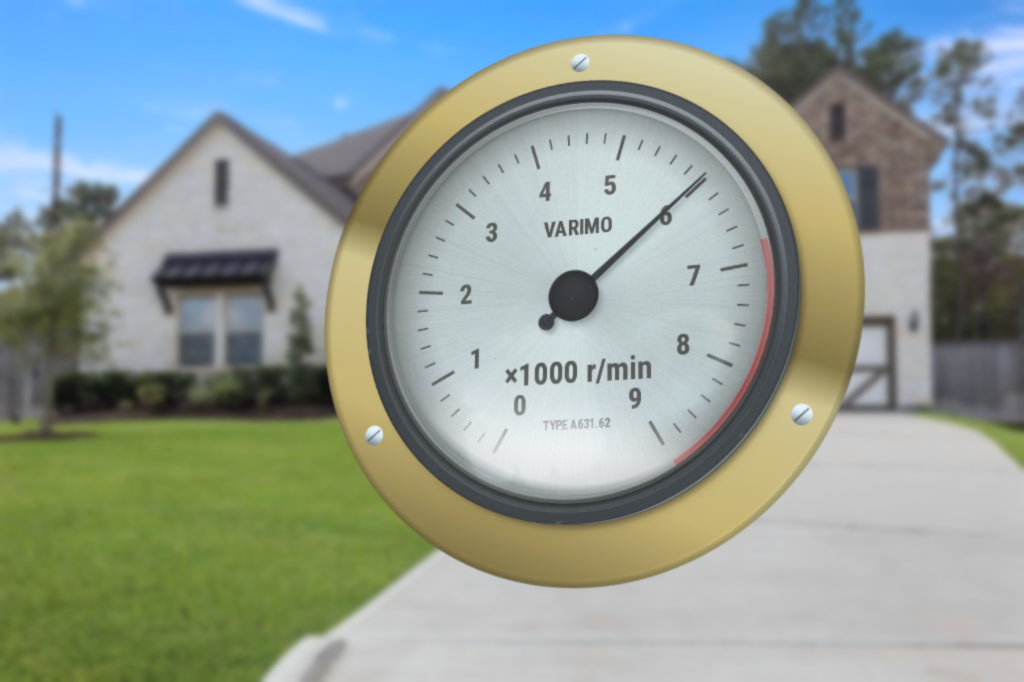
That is rpm 6000
